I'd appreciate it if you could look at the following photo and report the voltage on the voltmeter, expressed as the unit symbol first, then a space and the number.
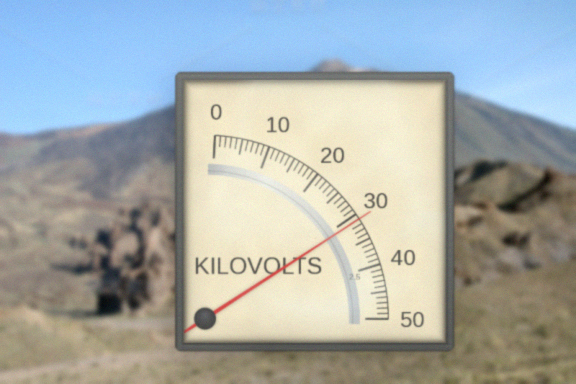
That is kV 31
